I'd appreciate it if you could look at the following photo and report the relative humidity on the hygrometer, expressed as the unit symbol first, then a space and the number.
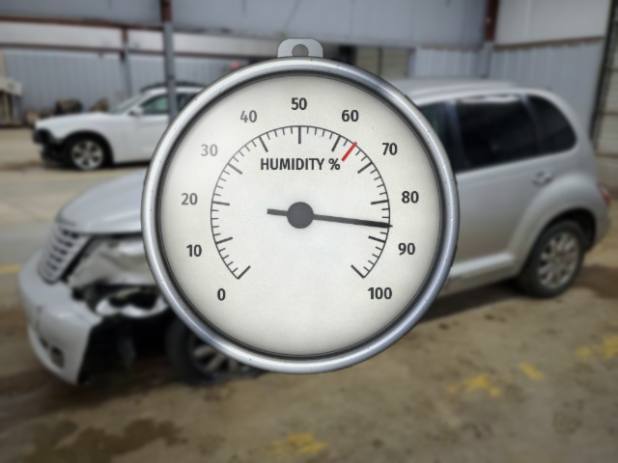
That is % 86
